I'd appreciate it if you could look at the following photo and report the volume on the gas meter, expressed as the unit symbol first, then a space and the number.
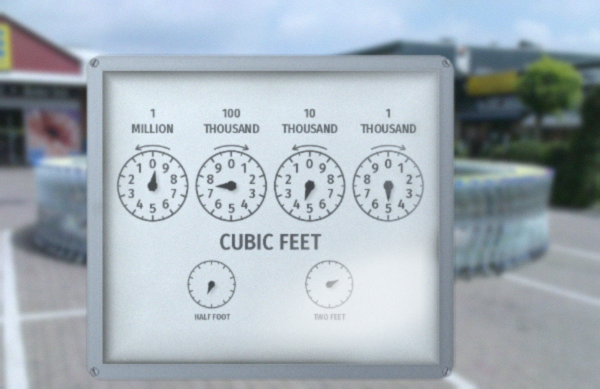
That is ft³ 974500
